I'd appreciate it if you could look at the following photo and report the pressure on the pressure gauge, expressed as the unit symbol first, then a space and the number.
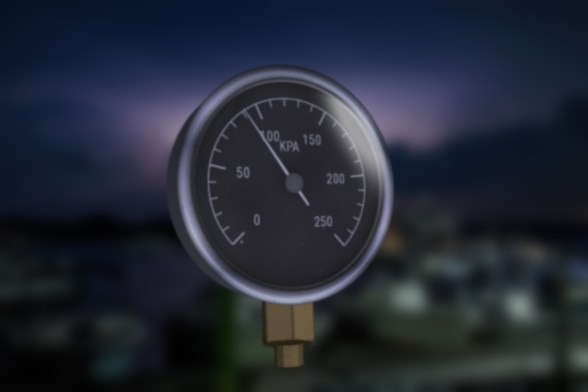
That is kPa 90
